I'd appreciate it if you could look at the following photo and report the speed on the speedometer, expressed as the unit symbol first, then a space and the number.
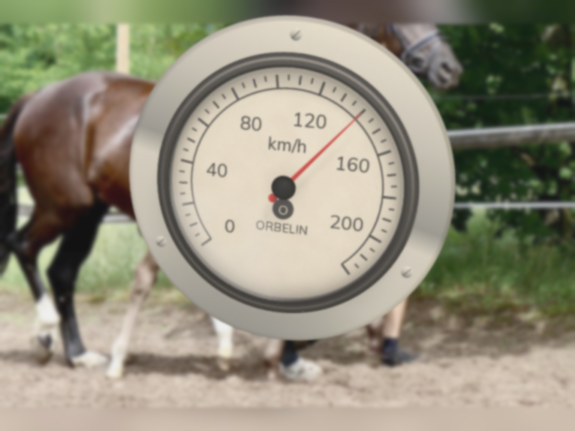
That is km/h 140
